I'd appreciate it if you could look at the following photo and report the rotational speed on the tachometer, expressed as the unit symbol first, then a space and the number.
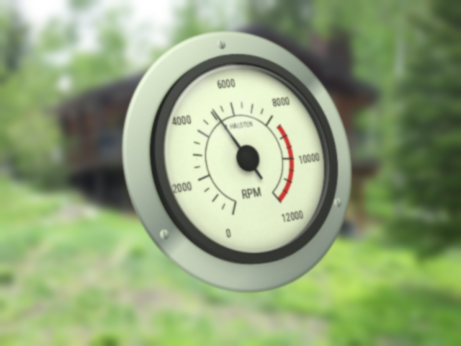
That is rpm 5000
